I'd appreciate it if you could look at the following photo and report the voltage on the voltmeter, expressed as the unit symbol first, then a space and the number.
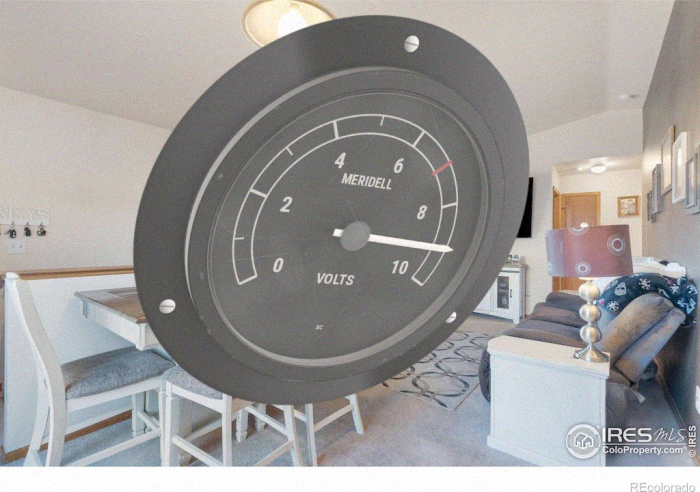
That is V 9
